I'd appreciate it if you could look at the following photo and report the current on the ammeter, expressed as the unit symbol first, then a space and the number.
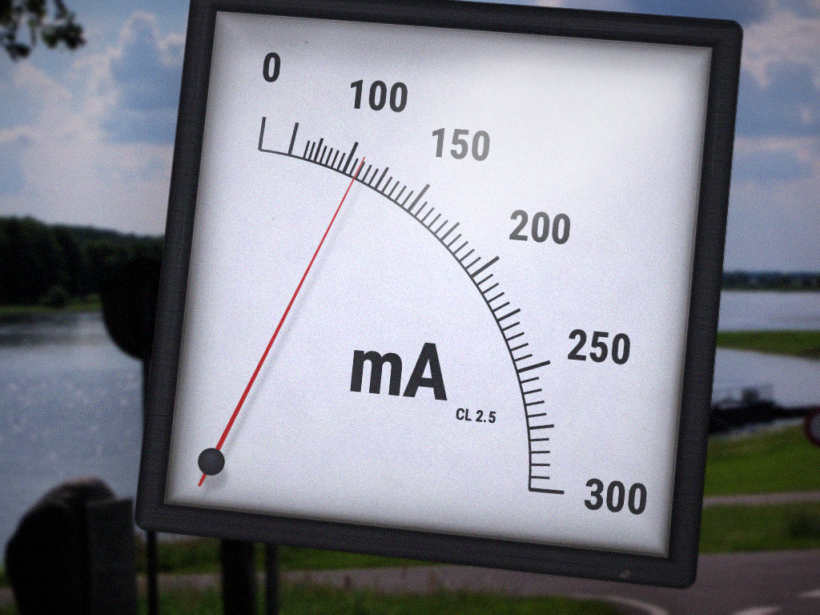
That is mA 110
